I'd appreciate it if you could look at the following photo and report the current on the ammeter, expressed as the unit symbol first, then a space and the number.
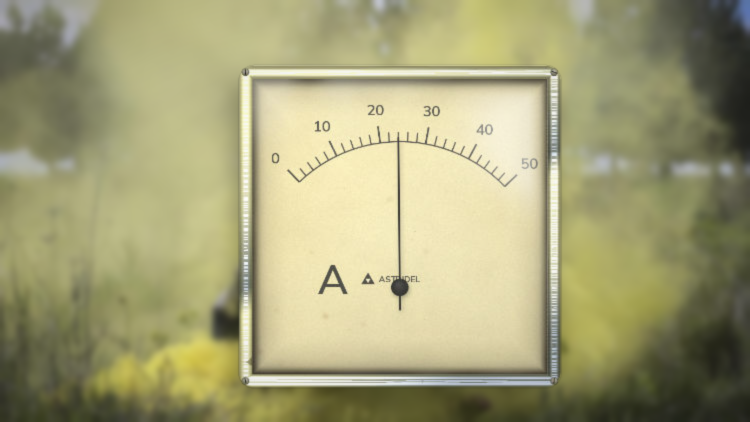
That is A 24
